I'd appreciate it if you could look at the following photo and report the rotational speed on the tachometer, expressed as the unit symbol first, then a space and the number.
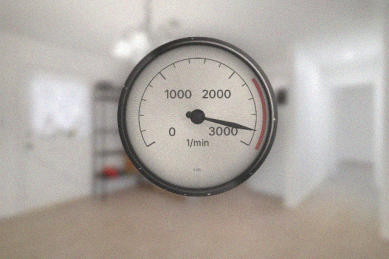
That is rpm 2800
